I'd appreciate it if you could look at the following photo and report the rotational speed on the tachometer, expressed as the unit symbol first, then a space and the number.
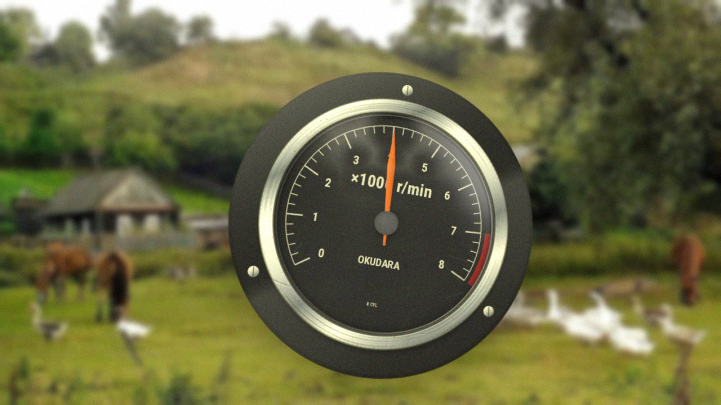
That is rpm 4000
